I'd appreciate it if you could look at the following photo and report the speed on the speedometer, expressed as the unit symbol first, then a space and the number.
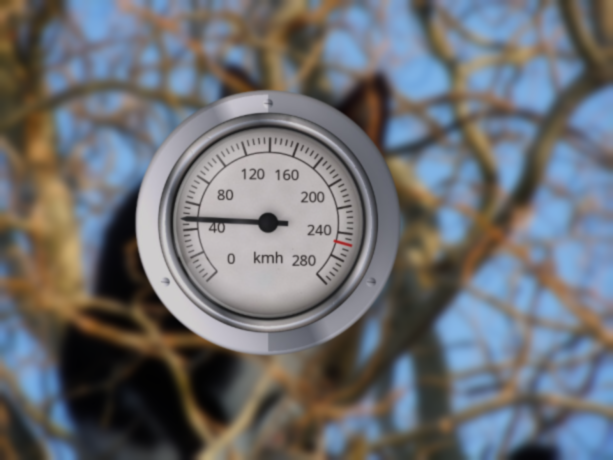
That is km/h 48
